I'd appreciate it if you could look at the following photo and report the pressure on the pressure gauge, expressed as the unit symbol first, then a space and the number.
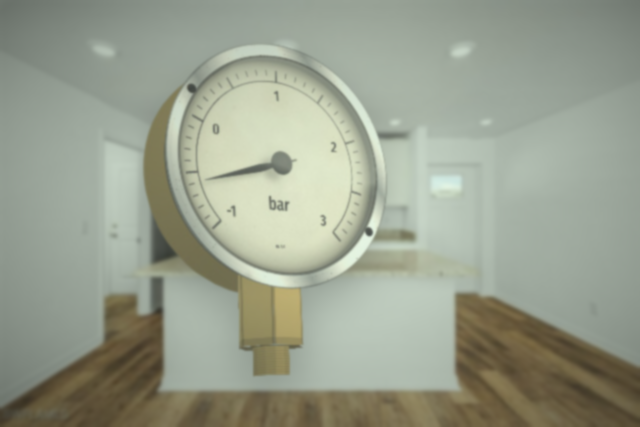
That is bar -0.6
